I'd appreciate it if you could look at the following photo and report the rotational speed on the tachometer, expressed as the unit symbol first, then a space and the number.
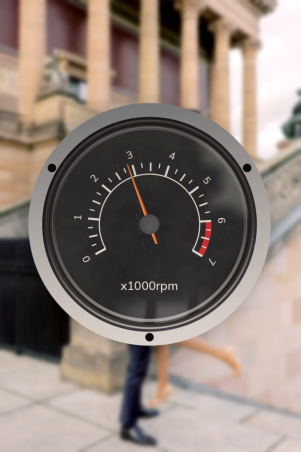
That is rpm 2875
